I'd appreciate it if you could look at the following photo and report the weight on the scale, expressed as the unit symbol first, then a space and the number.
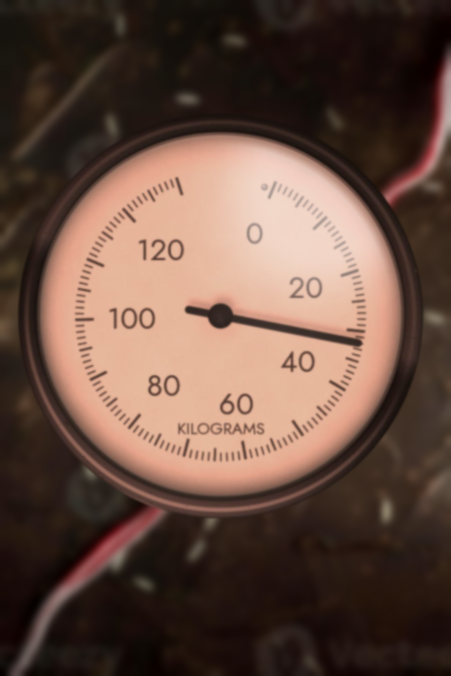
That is kg 32
